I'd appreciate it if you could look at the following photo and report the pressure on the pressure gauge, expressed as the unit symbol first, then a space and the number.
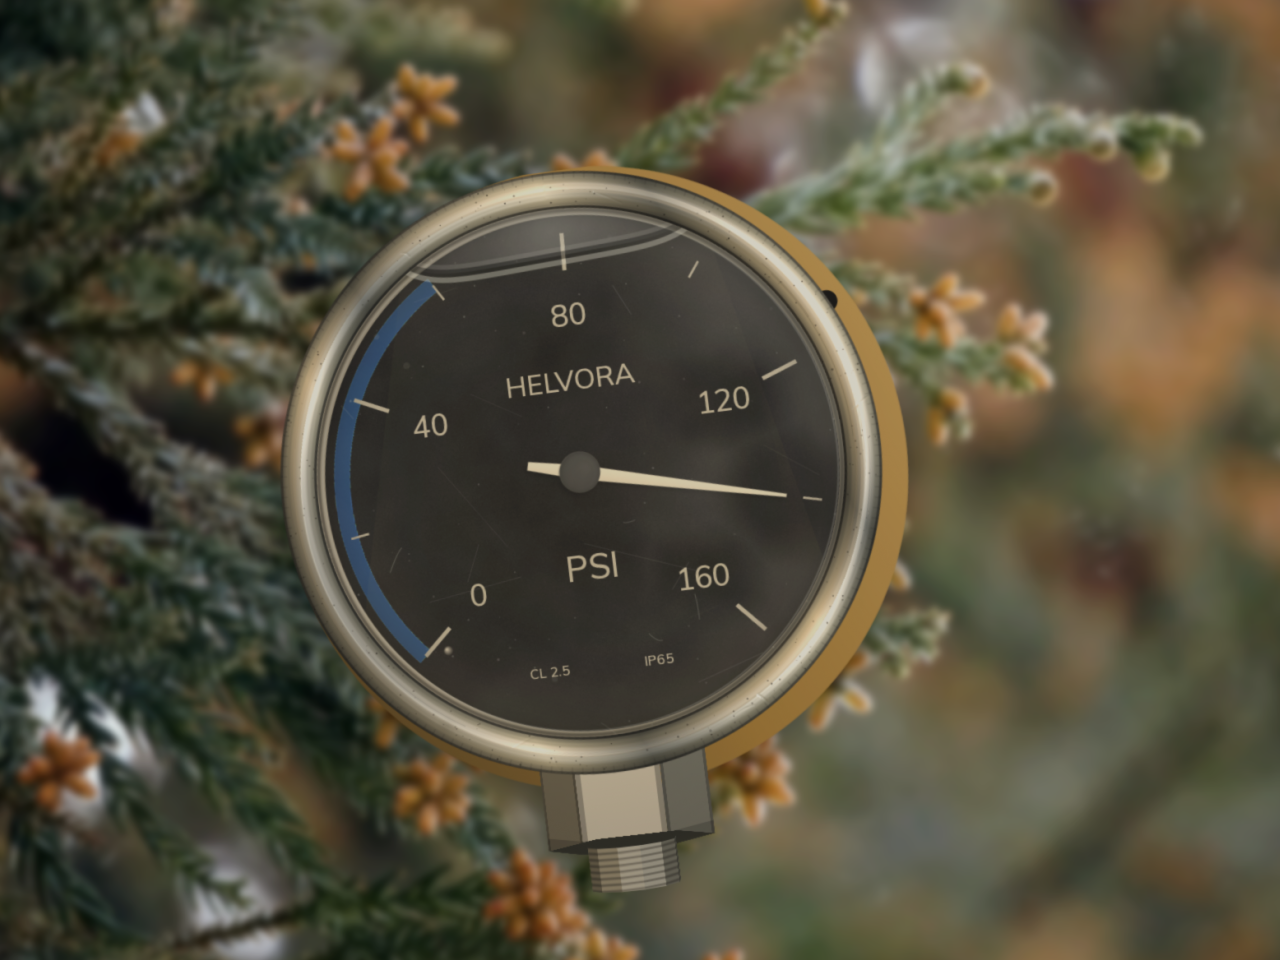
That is psi 140
